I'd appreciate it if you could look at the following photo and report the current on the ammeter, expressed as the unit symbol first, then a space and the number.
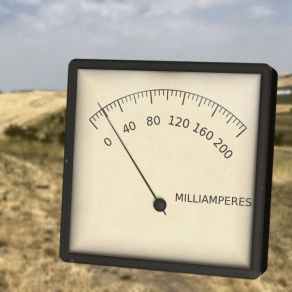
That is mA 20
